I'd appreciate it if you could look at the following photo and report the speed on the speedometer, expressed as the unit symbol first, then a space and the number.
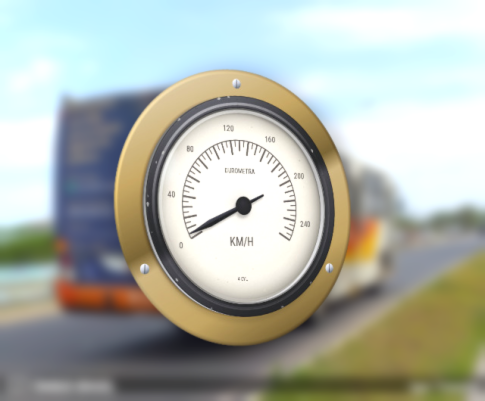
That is km/h 5
